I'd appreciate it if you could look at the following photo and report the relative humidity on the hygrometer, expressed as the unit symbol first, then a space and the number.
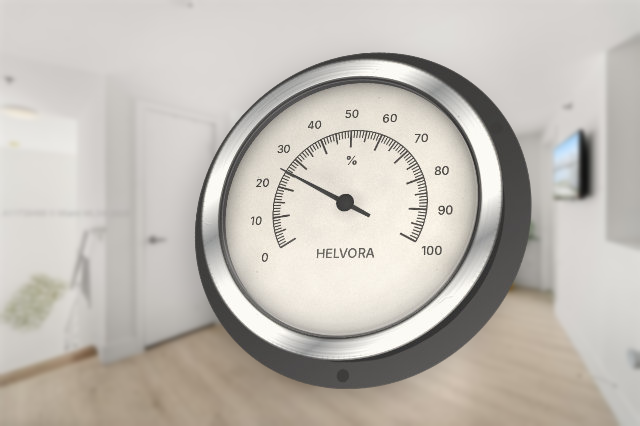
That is % 25
